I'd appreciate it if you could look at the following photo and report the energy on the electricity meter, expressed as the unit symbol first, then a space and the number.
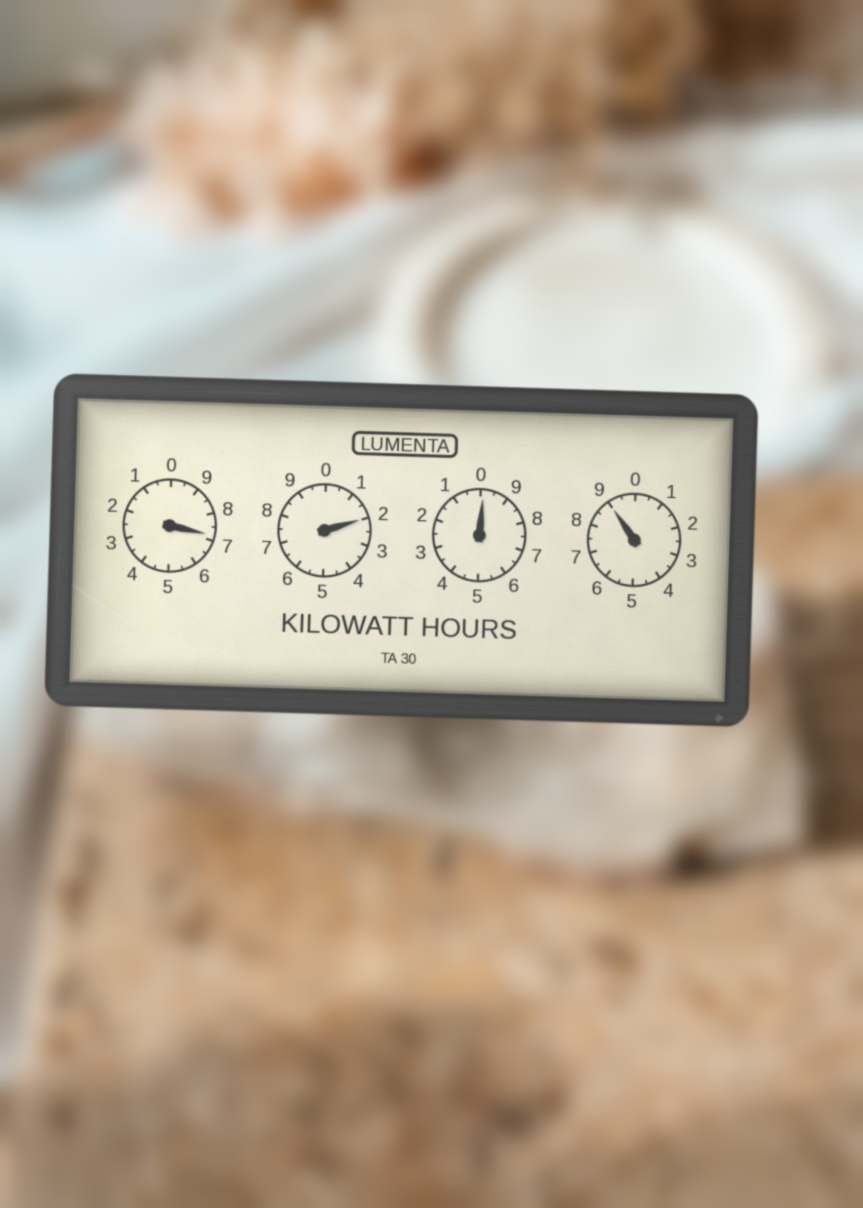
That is kWh 7199
